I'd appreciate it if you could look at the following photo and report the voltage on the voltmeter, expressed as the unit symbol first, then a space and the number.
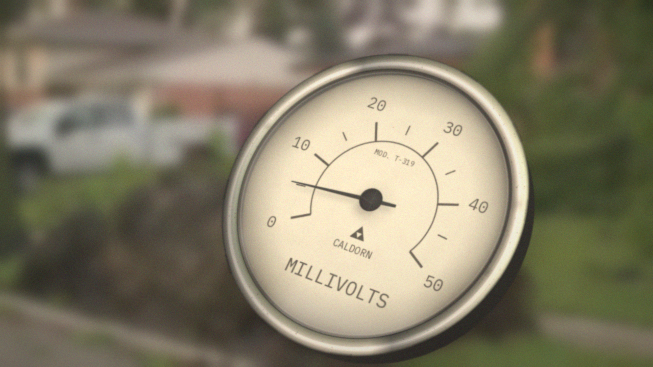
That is mV 5
